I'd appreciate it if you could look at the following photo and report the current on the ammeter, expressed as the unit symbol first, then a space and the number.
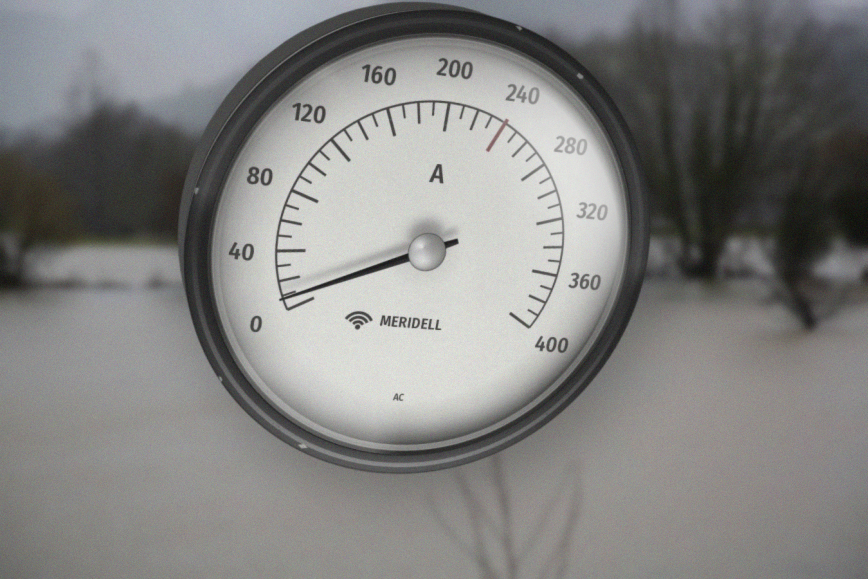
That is A 10
